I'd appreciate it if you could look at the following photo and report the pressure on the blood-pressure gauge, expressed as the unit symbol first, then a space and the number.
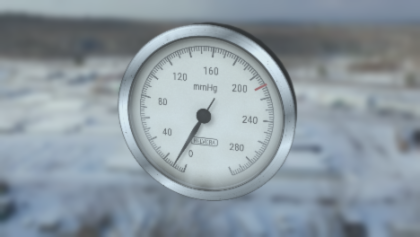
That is mmHg 10
